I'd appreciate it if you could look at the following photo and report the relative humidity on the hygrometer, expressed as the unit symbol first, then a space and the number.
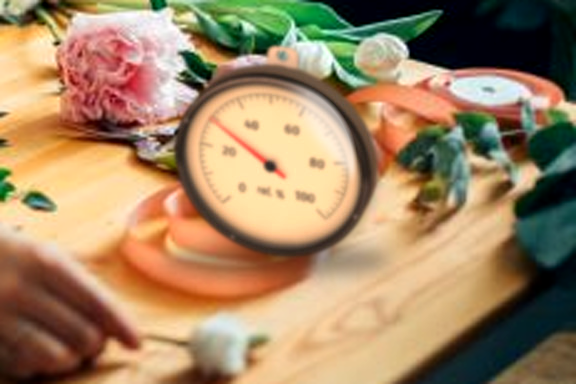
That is % 30
